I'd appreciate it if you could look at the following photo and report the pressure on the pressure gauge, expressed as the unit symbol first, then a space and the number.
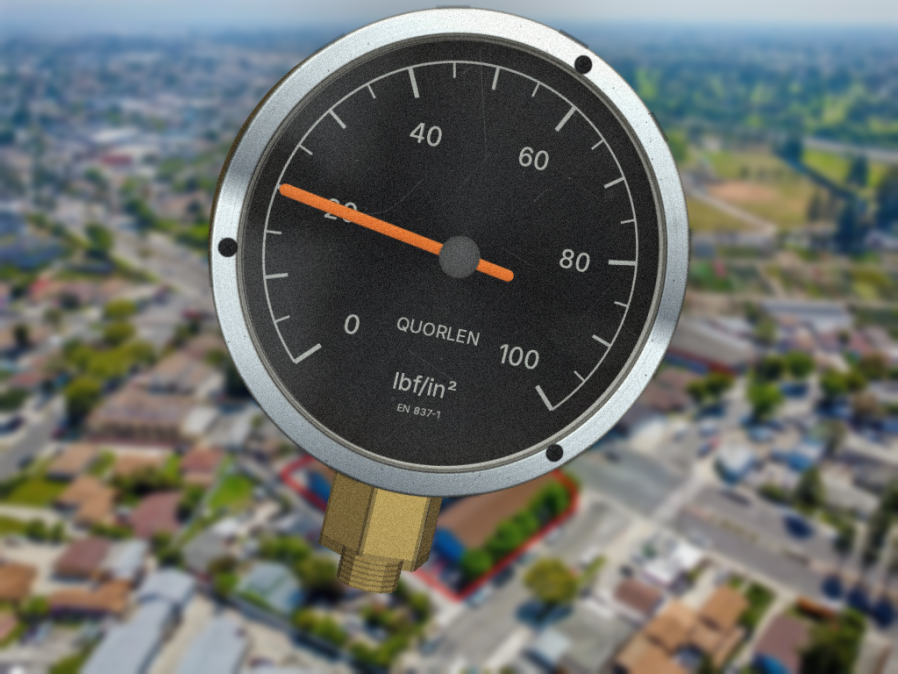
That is psi 20
